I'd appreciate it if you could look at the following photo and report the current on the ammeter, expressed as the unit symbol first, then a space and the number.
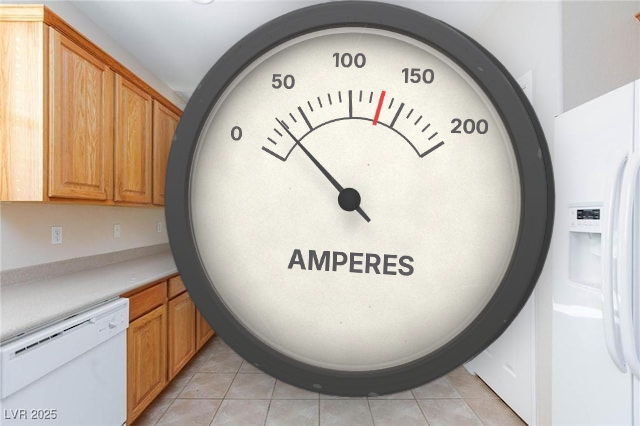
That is A 30
